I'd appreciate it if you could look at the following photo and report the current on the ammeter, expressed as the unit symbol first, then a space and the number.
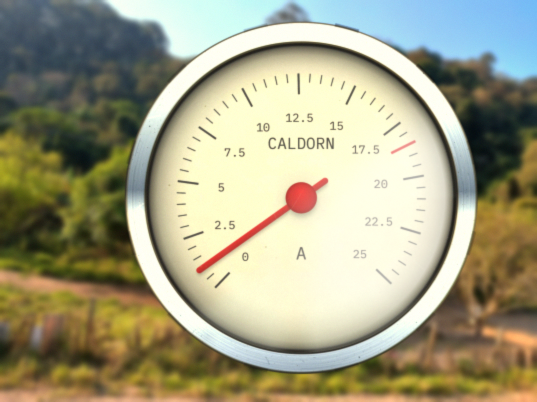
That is A 1
